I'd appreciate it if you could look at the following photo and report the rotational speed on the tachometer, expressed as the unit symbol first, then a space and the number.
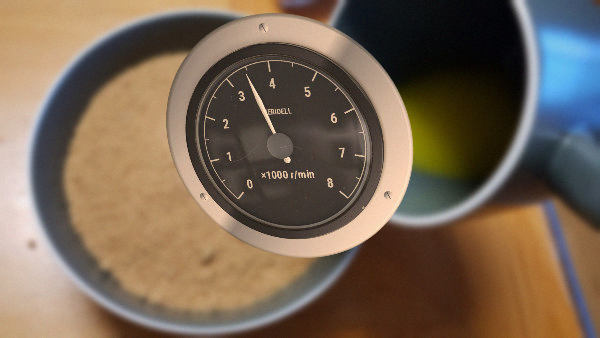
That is rpm 3500
